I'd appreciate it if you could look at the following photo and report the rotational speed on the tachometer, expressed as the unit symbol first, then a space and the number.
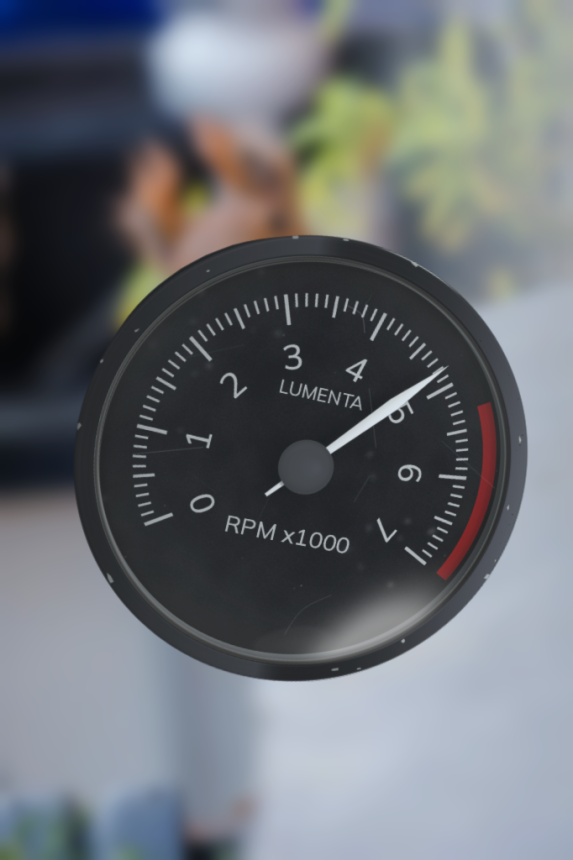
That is rpm 4800
